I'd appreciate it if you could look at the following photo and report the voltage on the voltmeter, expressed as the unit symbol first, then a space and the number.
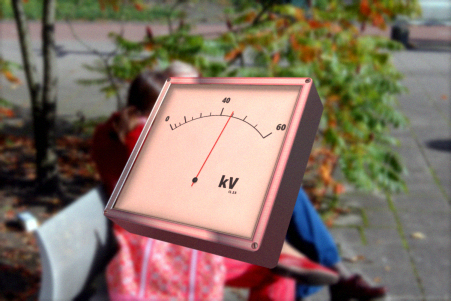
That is kV 45
